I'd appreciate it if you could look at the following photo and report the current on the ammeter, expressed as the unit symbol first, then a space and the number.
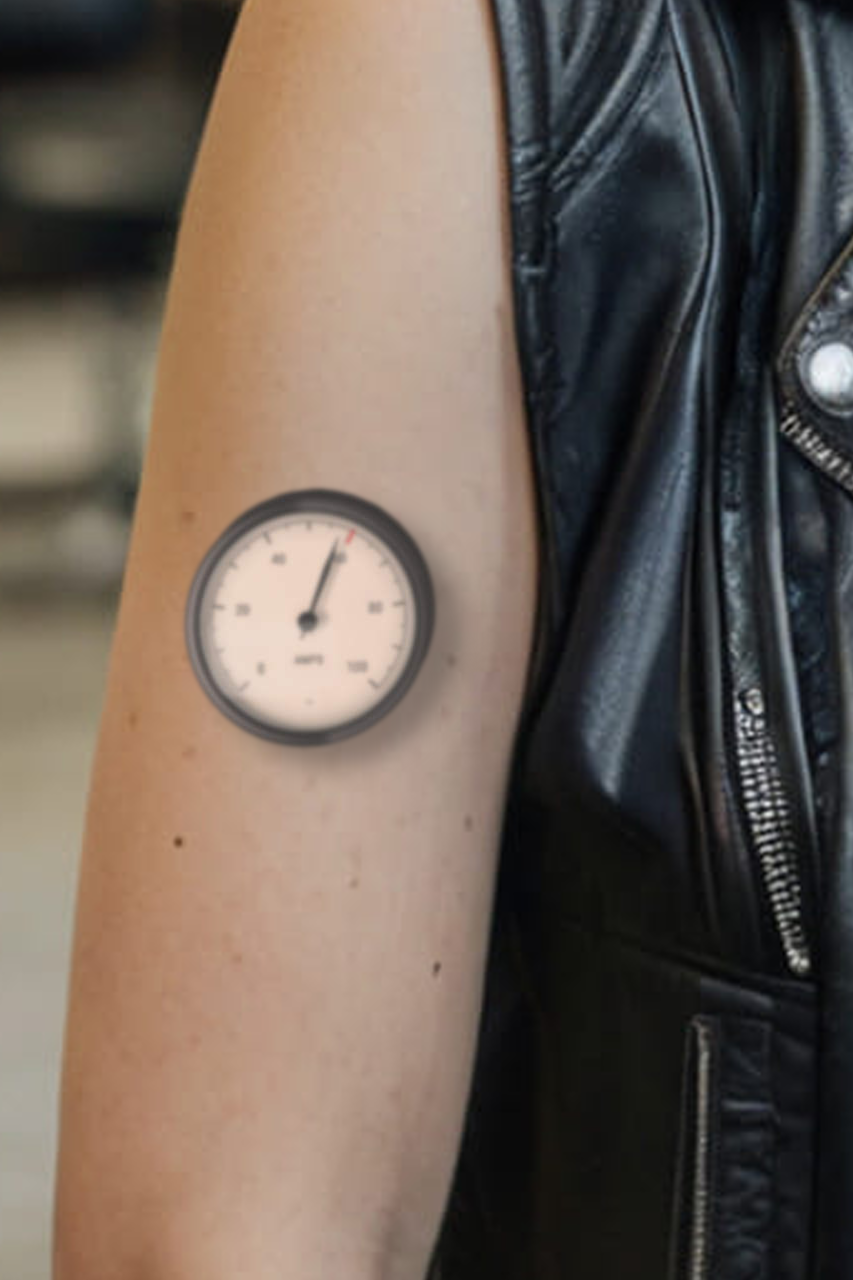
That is A 57.5
